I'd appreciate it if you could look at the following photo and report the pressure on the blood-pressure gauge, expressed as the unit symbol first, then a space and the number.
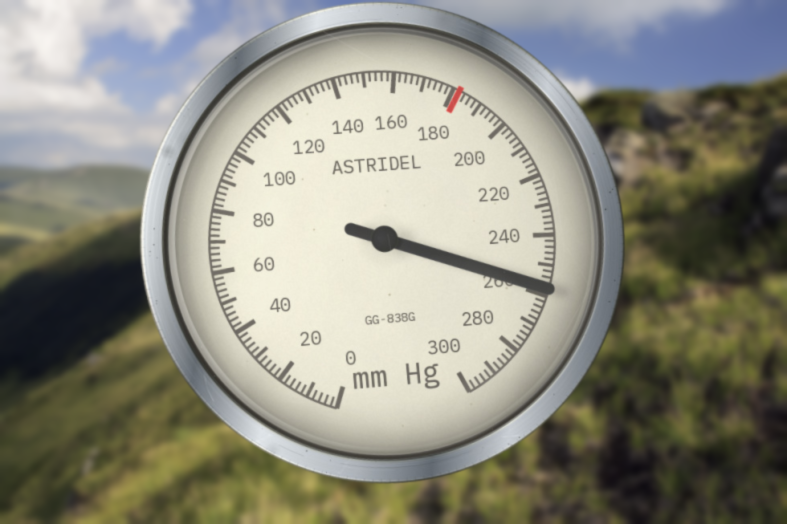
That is mmHg 258
